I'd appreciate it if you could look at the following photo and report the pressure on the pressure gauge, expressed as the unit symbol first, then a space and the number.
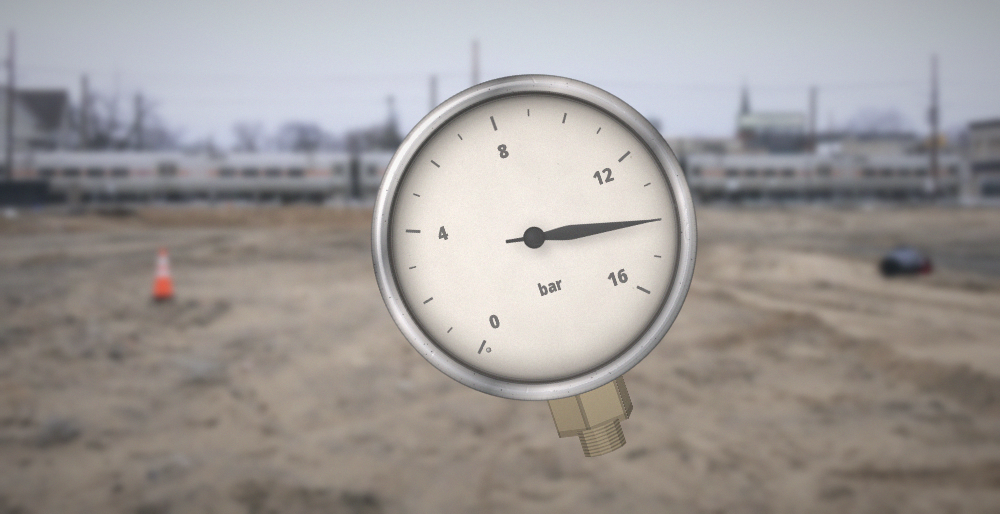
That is bar 14
